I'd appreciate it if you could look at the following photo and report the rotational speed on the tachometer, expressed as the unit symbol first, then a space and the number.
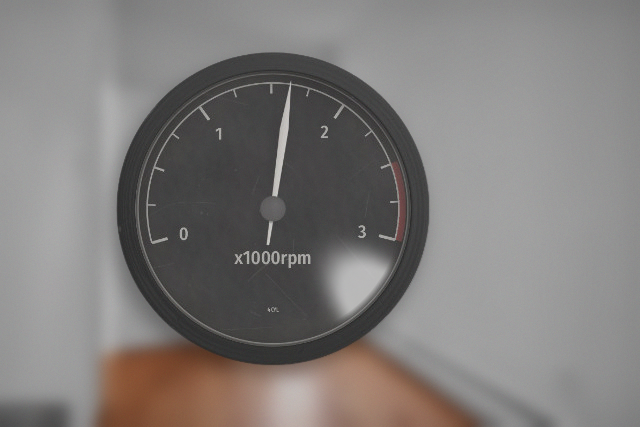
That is rpm 1625
